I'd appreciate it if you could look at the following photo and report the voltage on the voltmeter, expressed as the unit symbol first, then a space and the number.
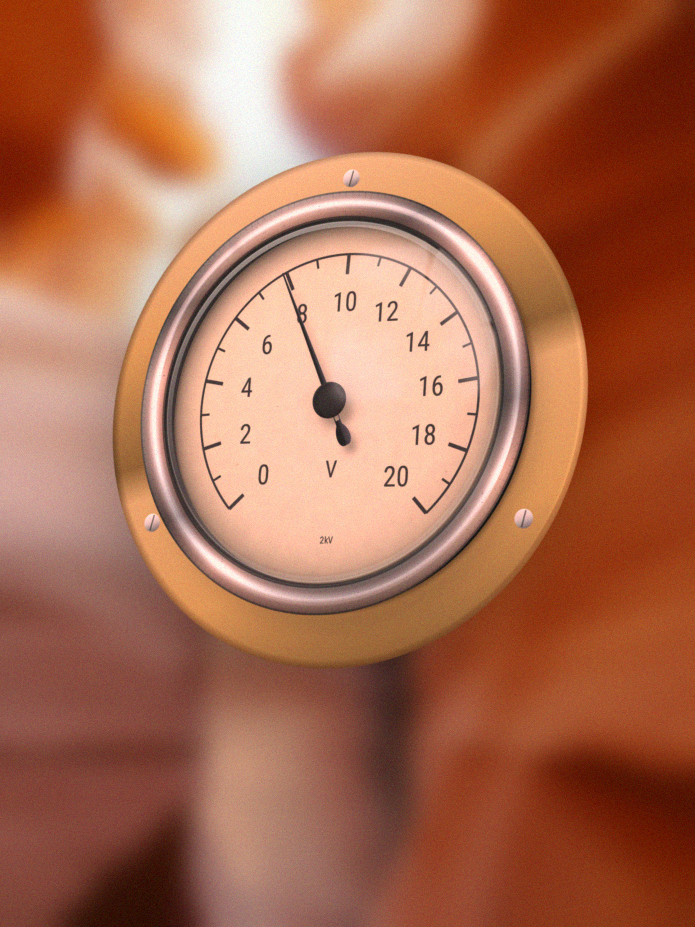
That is V 8
